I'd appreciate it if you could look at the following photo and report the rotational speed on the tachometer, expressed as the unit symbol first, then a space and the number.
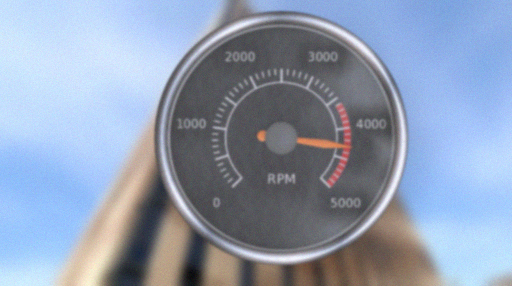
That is rpm 4300
